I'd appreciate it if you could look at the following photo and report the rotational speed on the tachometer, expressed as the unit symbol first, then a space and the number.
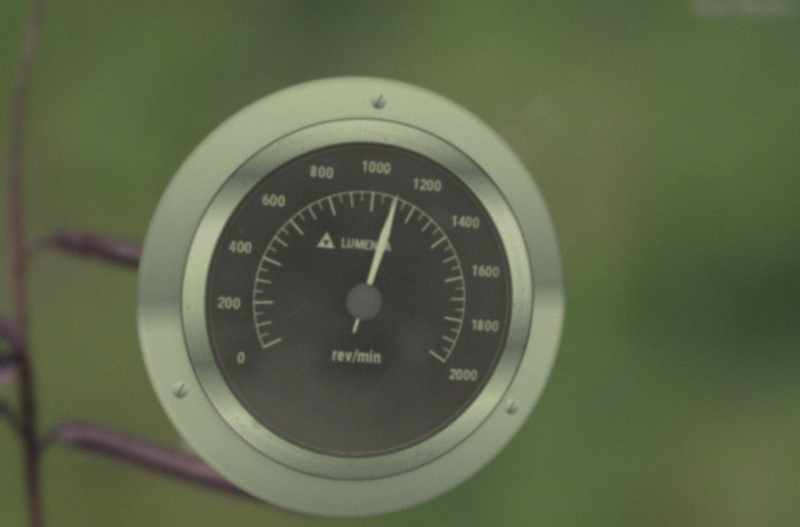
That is rpm 1100
